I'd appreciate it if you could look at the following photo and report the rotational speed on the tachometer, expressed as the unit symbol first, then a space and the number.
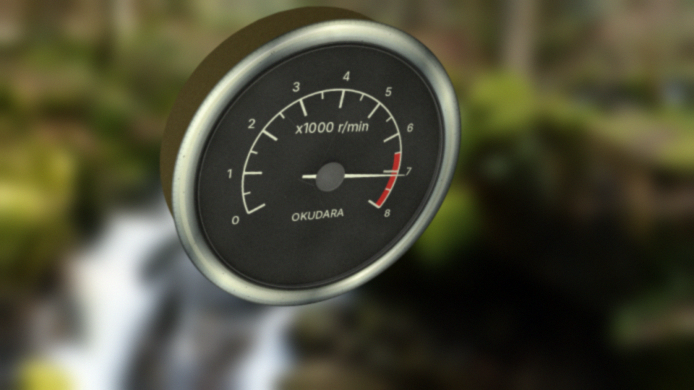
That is rpm 7000
